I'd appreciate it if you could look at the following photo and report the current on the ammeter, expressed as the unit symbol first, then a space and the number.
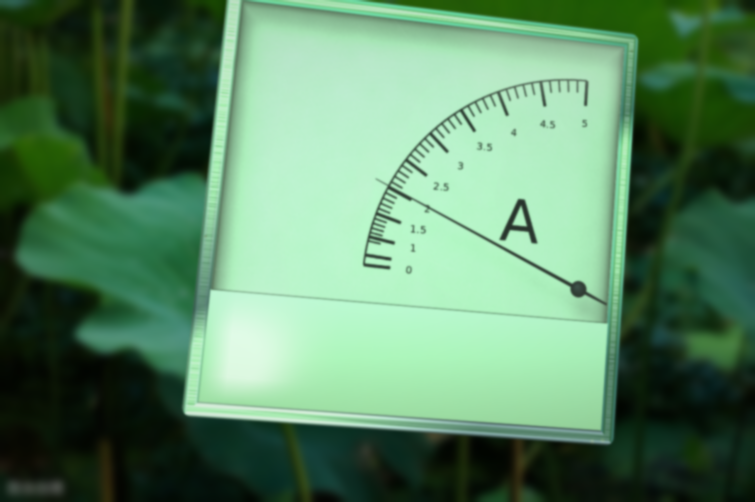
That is A 2
